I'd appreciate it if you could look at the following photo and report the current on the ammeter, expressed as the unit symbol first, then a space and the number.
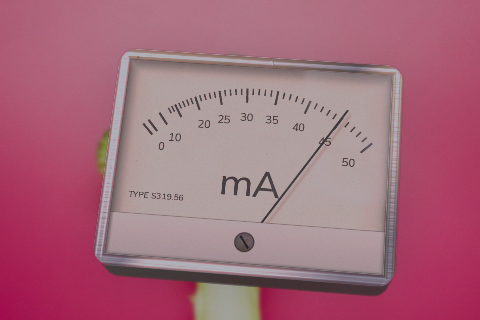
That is mA 45
